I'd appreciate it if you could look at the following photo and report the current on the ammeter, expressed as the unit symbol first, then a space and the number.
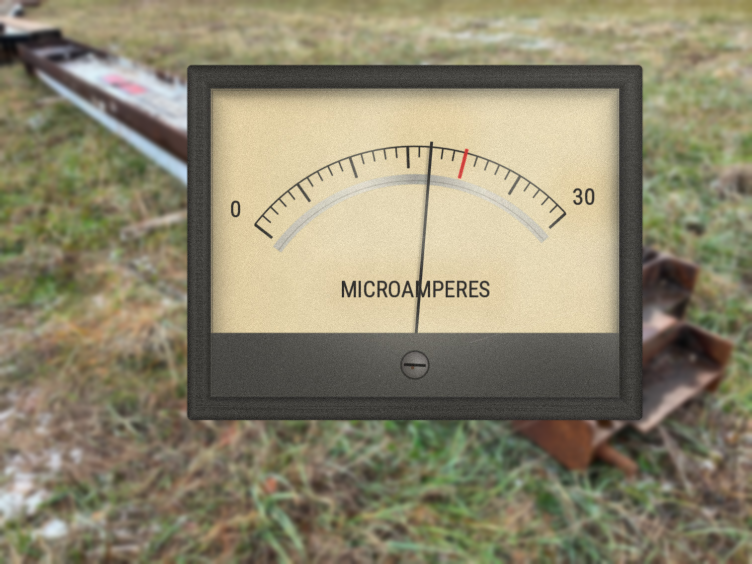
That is µA 17
